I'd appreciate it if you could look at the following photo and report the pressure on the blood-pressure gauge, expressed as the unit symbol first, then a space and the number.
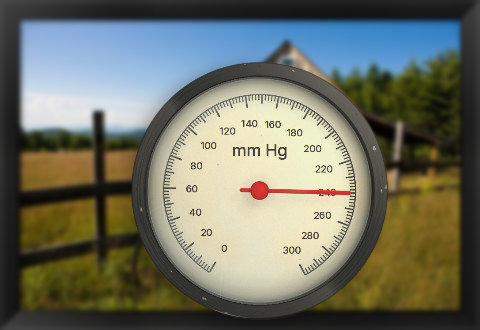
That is mmHg 240
